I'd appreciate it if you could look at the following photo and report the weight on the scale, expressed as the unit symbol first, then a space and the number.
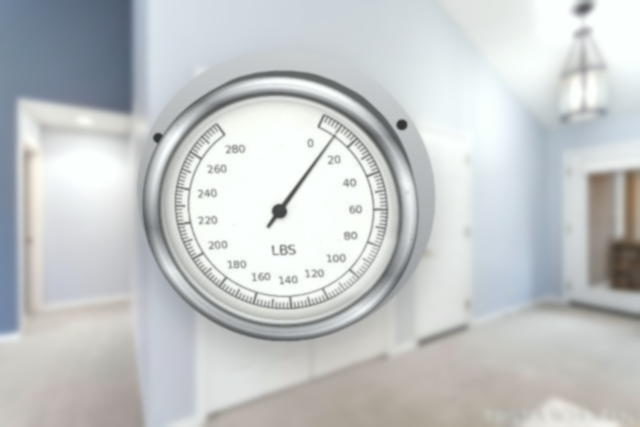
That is lb 10
